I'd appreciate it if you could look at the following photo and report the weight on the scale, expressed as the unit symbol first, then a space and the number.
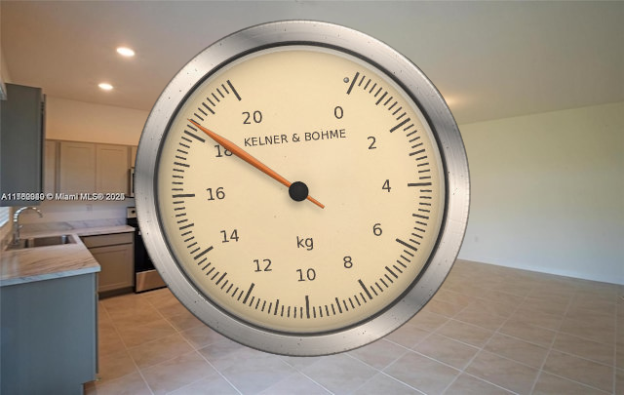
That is kg 18.4
